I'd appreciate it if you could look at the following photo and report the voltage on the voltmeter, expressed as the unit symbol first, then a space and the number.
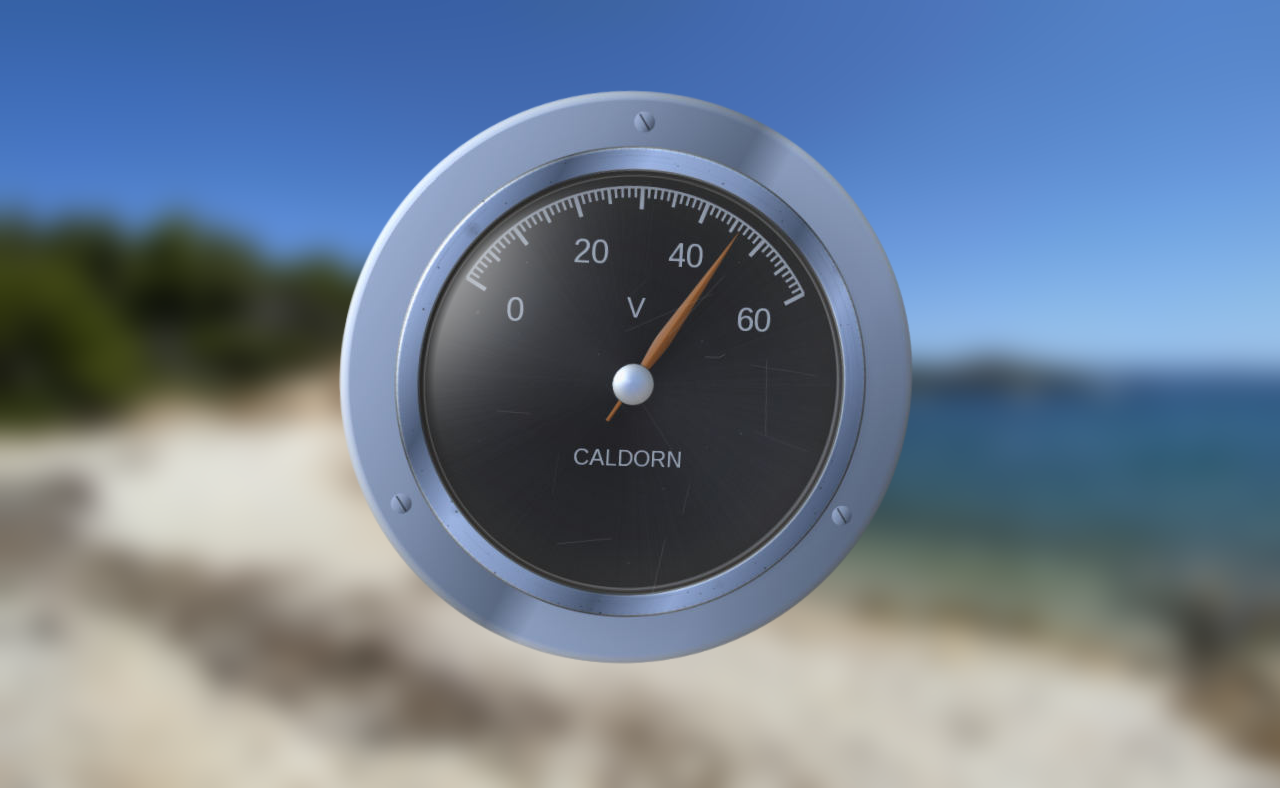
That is V 46
